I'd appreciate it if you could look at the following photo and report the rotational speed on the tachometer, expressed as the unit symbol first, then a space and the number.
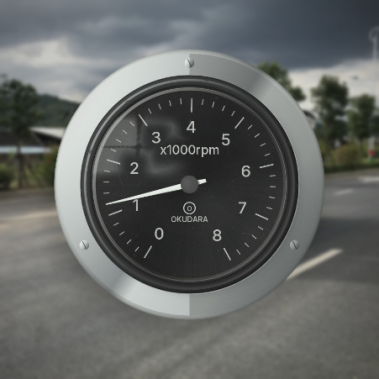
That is rpm 1200
